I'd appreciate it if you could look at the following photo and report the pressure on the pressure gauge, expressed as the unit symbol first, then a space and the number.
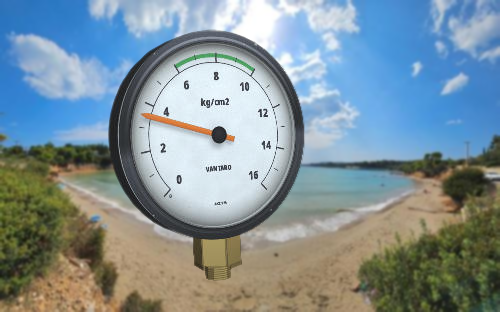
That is kg/cm² 3.5
